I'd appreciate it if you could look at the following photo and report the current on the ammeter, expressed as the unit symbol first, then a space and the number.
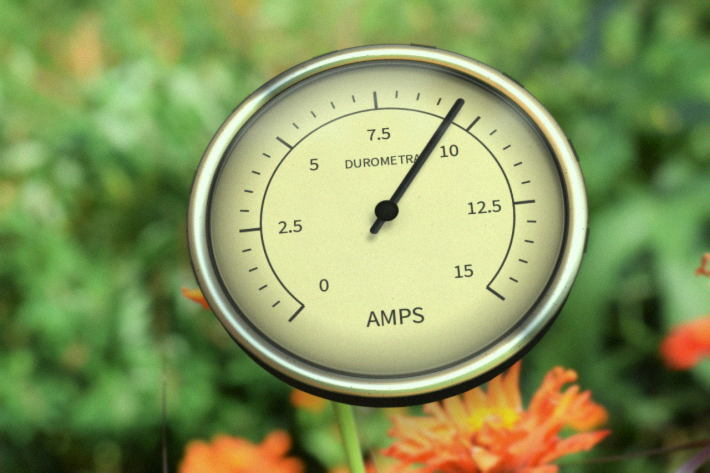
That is A 9.5
